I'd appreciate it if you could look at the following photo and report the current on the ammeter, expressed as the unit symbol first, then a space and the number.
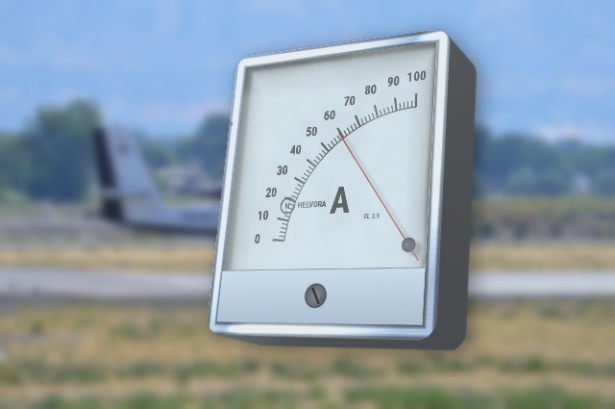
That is A 60
